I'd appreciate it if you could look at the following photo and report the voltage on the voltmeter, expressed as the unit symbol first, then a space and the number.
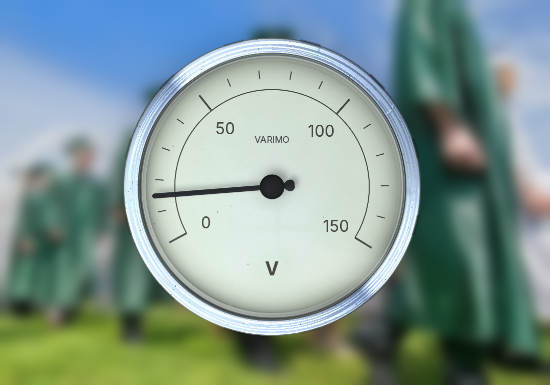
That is V 15
